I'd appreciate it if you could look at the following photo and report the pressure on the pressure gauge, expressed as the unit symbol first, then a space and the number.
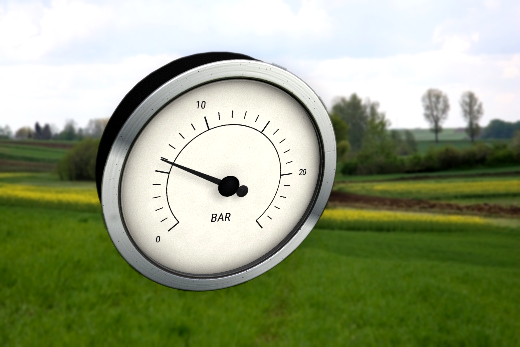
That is bar 6
